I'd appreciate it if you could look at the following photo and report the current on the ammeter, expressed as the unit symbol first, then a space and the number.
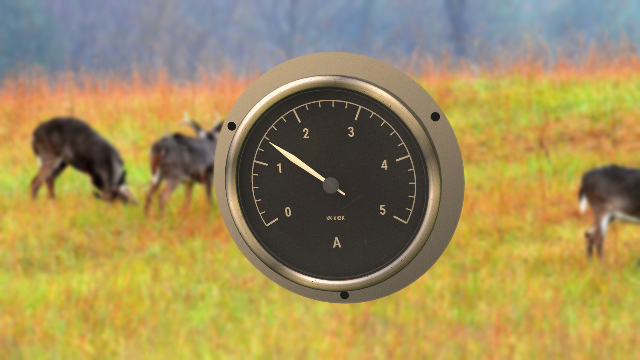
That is A 1.4
